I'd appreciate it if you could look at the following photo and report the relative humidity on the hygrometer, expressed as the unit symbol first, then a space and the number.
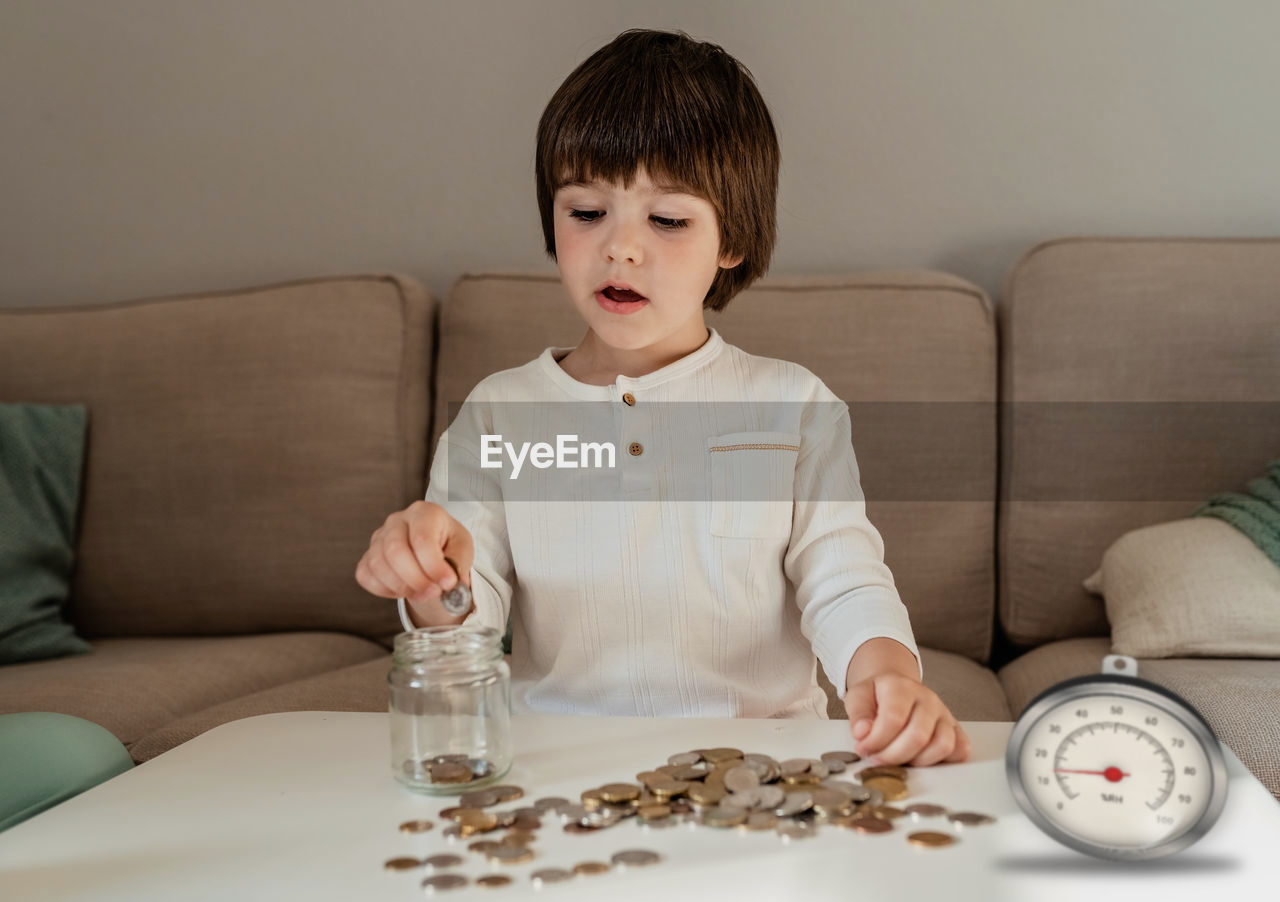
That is % 15
